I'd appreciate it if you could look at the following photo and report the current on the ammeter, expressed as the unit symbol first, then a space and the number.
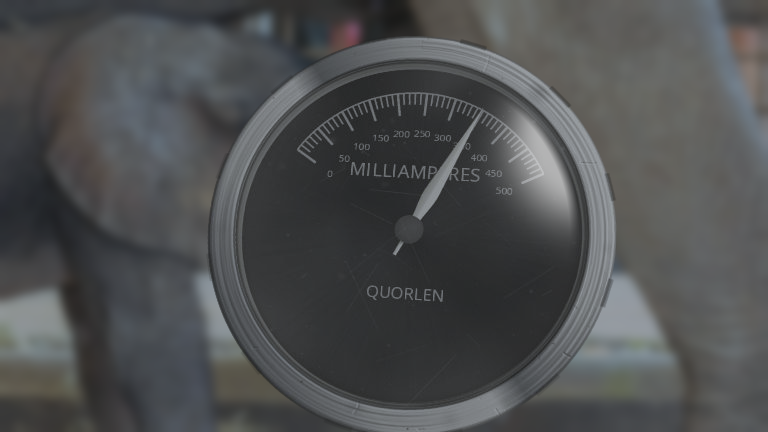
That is mA 350
